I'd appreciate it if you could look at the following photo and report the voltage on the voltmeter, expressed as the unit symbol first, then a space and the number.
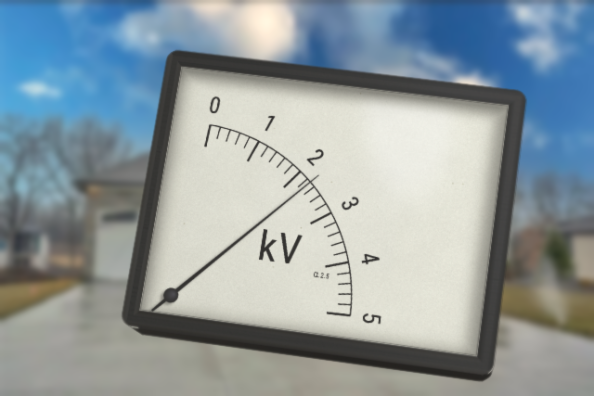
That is kV 2.3
